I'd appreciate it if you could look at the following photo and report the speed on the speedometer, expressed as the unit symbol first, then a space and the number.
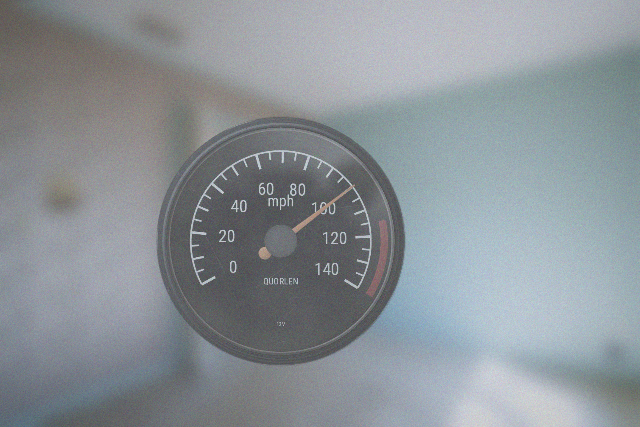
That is mph 100
